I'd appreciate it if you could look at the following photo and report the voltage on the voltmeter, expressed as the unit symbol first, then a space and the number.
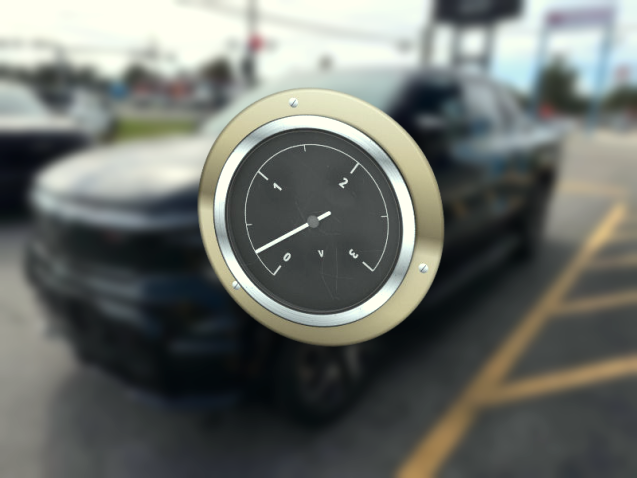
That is V 0.25
